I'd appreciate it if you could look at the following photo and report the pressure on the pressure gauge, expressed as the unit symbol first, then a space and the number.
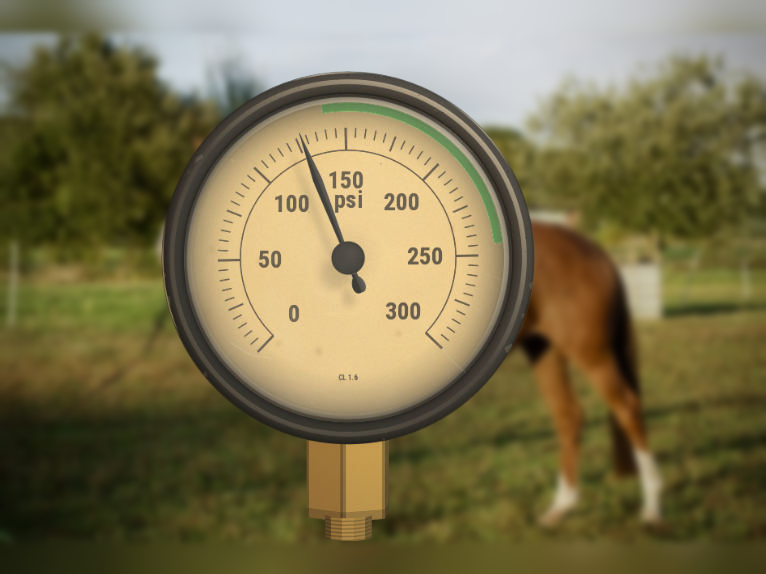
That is psi 127.5
